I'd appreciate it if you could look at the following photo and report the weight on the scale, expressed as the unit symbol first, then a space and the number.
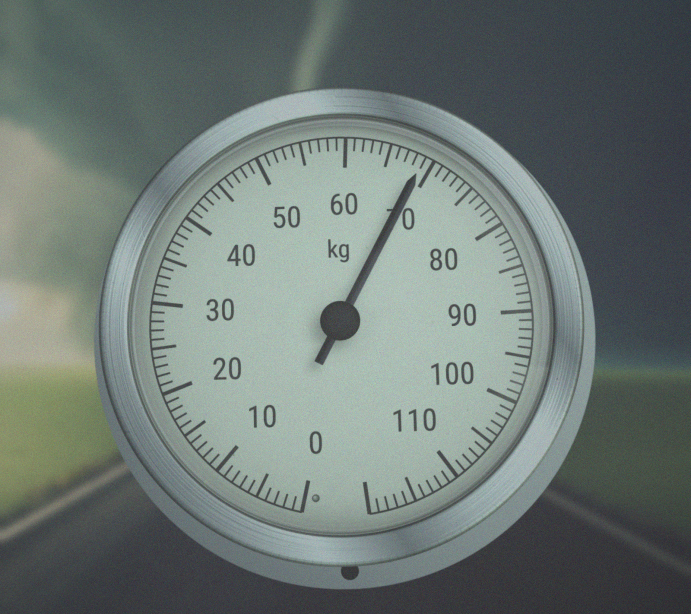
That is kg 69
